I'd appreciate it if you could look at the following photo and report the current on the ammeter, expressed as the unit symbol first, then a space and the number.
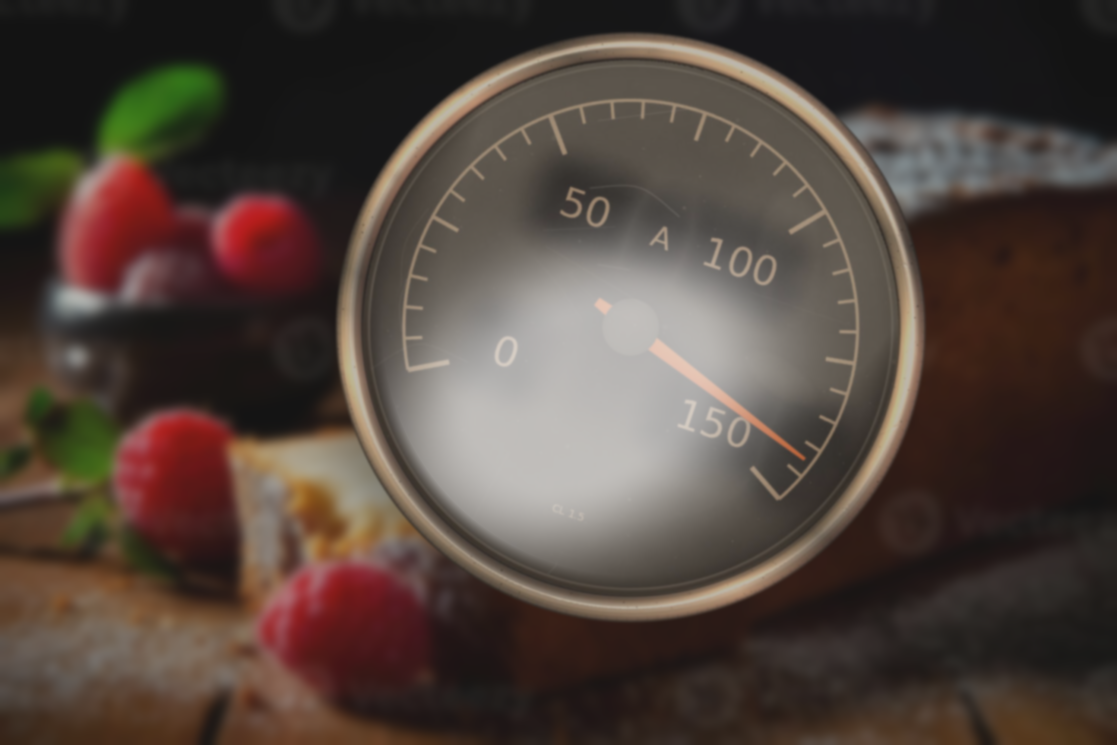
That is A 142.5
